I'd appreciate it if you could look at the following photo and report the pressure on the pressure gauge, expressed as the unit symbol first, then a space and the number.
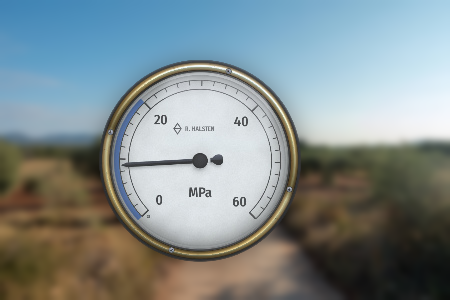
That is MPa 9
